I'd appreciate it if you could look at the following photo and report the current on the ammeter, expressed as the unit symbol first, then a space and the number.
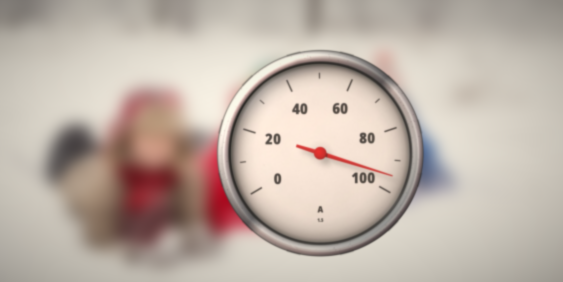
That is A 95
